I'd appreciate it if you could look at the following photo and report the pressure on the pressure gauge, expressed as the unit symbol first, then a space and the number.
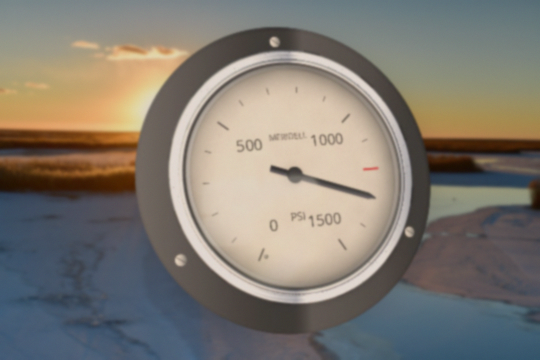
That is psi 1300
